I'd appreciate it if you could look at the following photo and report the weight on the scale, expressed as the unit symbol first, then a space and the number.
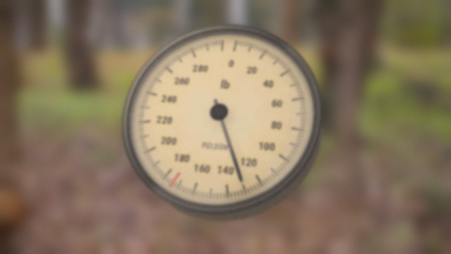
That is lb 130
